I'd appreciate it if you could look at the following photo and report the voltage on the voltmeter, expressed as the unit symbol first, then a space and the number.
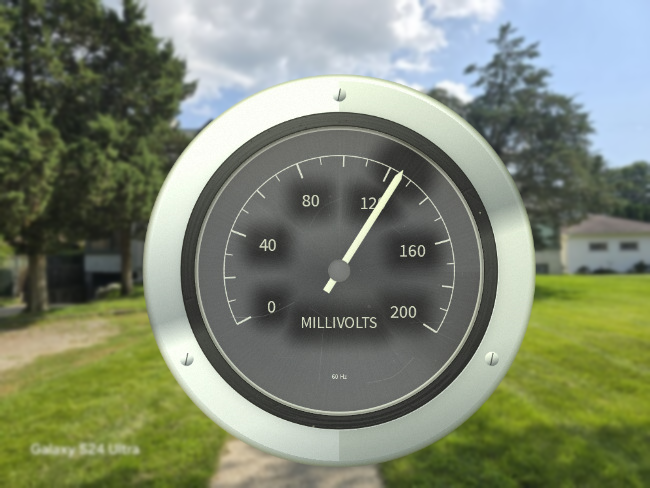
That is mV 125
